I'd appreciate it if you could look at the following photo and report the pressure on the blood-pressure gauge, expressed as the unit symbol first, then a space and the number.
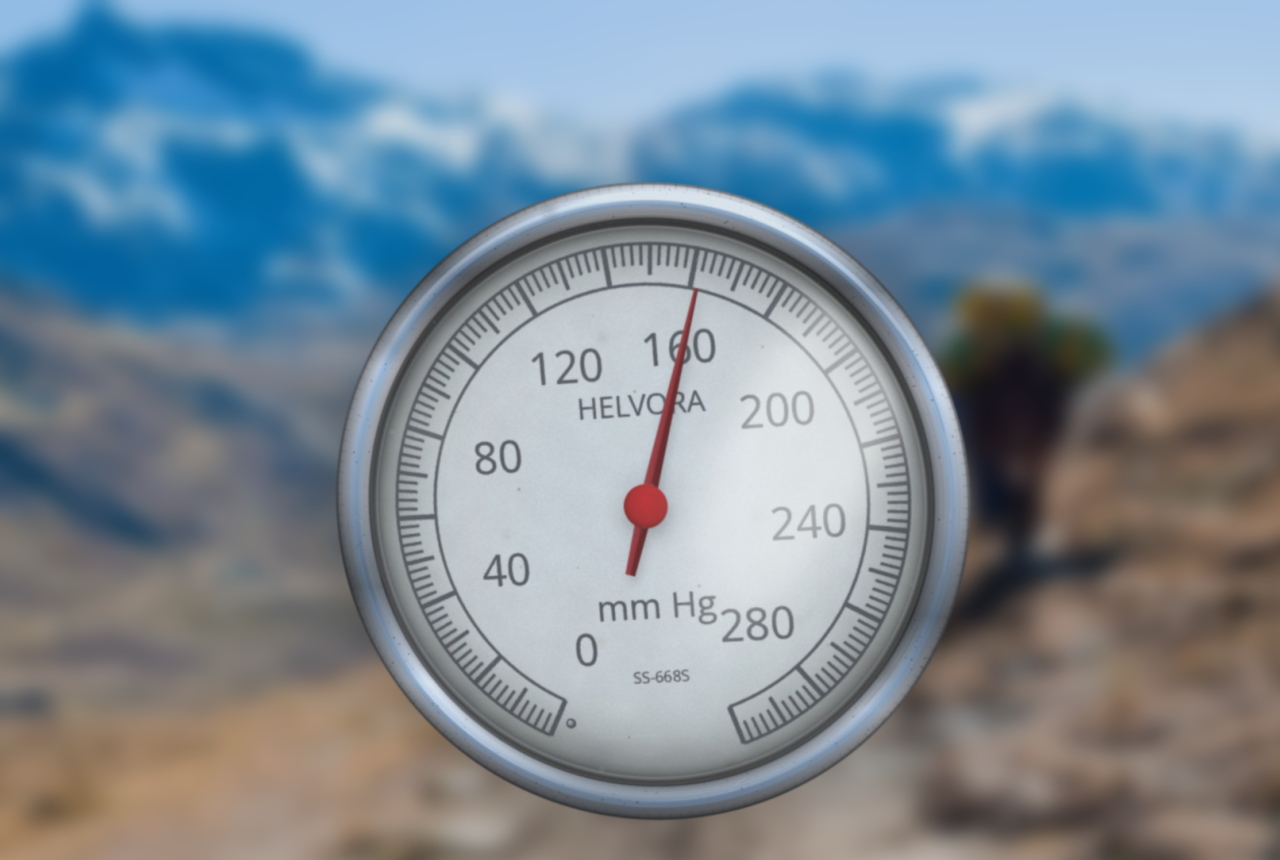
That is mmHg 162
